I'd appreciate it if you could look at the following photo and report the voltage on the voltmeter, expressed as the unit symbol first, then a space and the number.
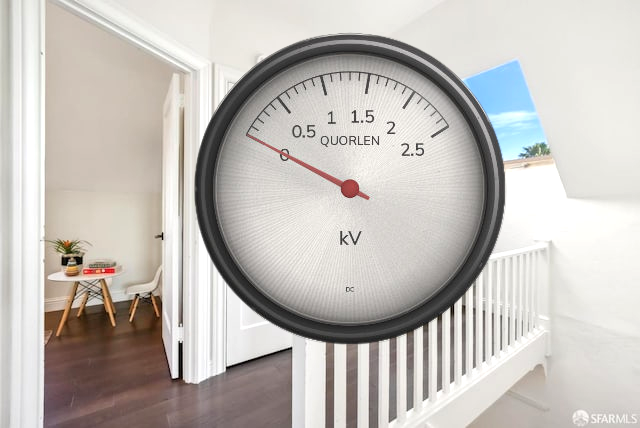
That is kV 0
